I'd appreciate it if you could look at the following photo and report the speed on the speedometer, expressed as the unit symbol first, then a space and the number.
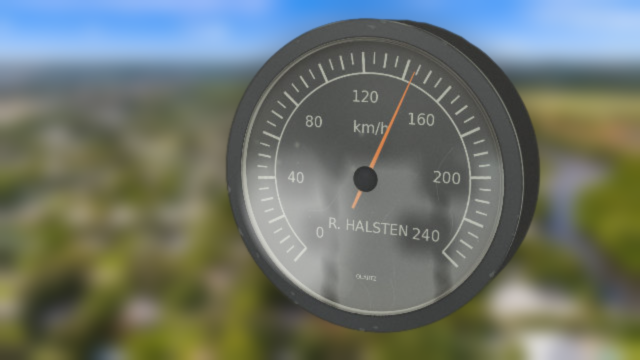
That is km/h 145
